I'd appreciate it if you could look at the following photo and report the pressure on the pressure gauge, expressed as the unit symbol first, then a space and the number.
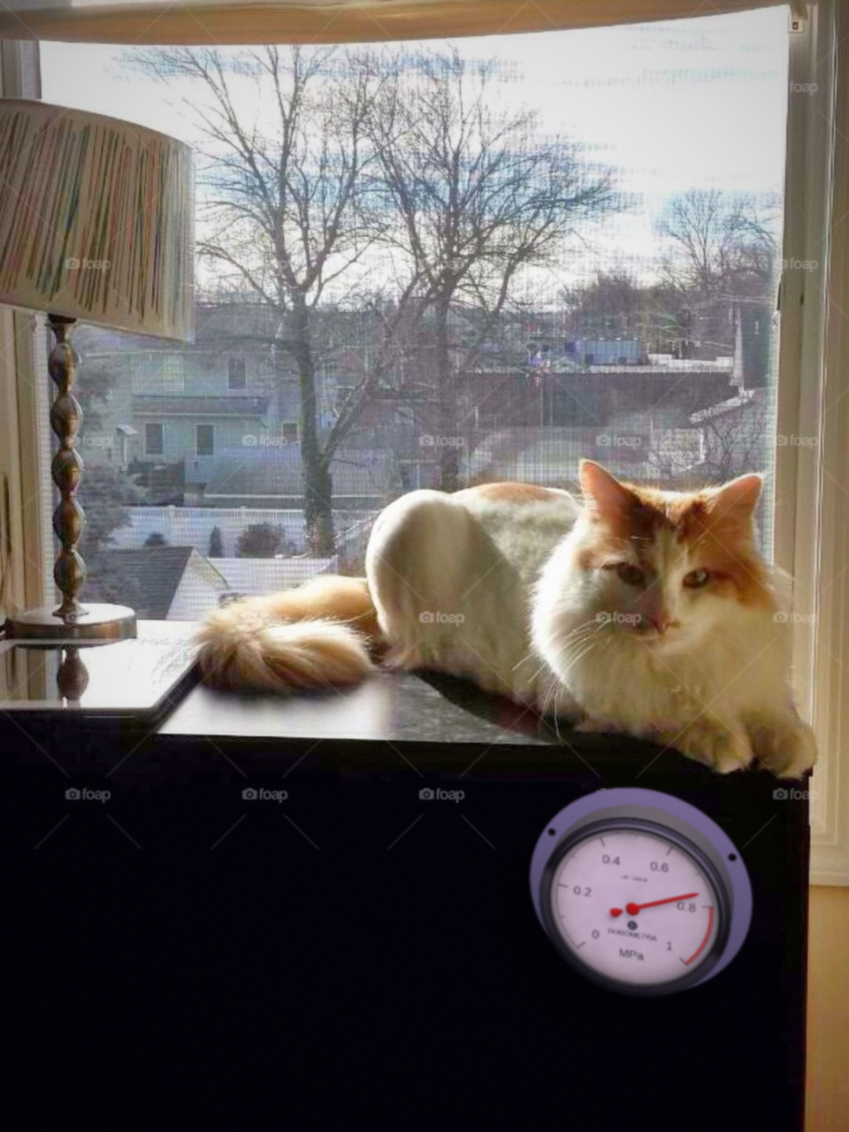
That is MPa 0.75
